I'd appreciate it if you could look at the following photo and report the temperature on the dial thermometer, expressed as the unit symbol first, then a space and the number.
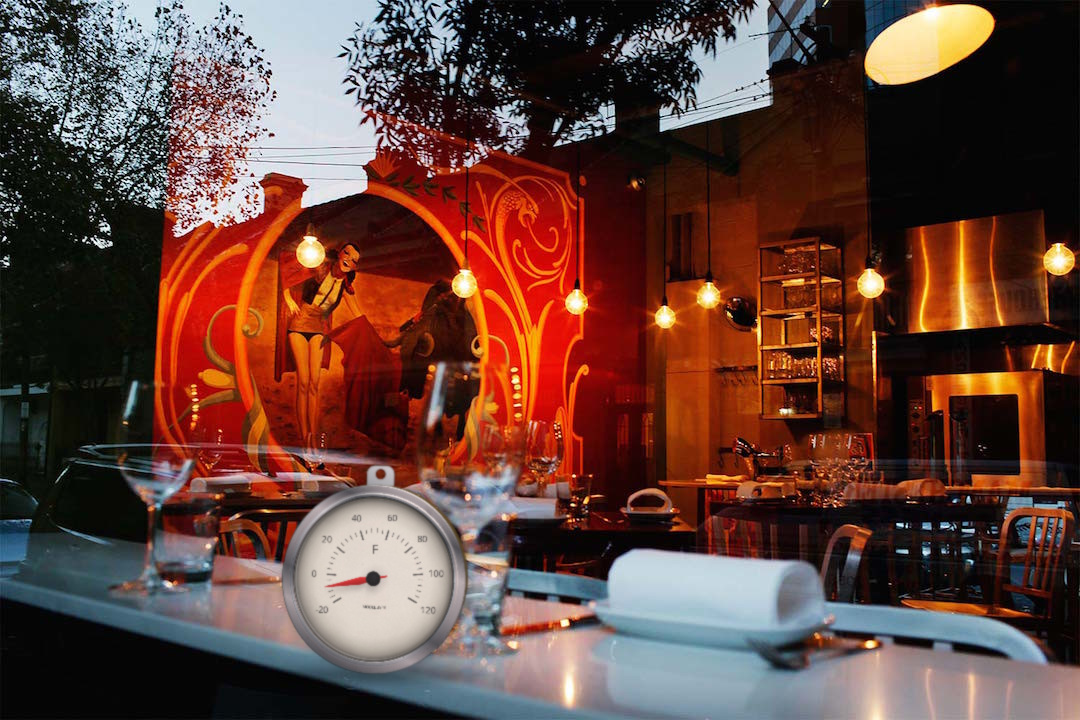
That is °F -8
